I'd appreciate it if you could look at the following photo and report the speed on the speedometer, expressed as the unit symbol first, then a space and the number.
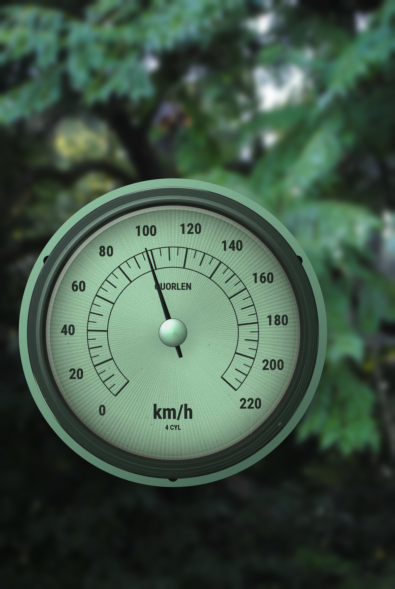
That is km/h 97.5
